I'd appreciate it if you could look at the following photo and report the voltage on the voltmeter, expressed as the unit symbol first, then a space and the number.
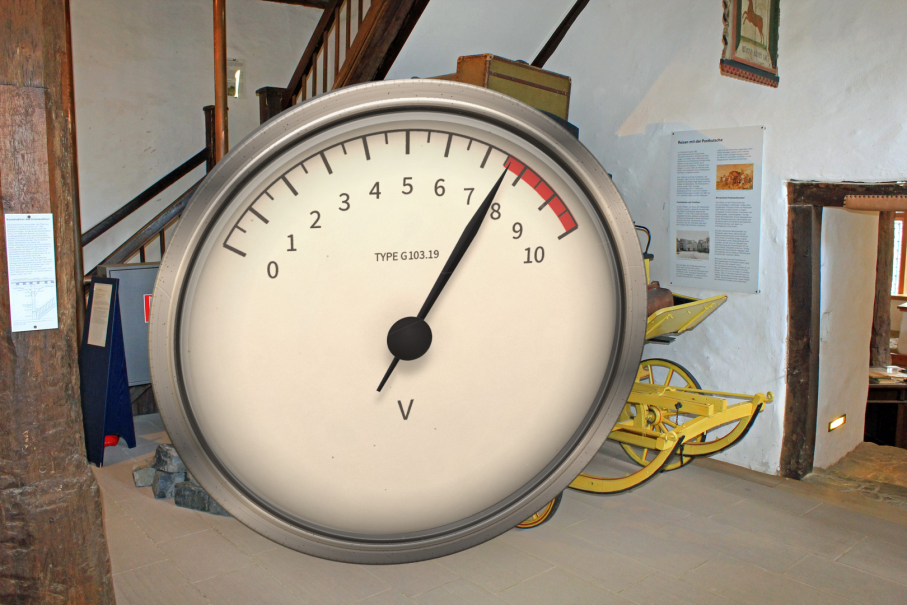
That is V 7.5
